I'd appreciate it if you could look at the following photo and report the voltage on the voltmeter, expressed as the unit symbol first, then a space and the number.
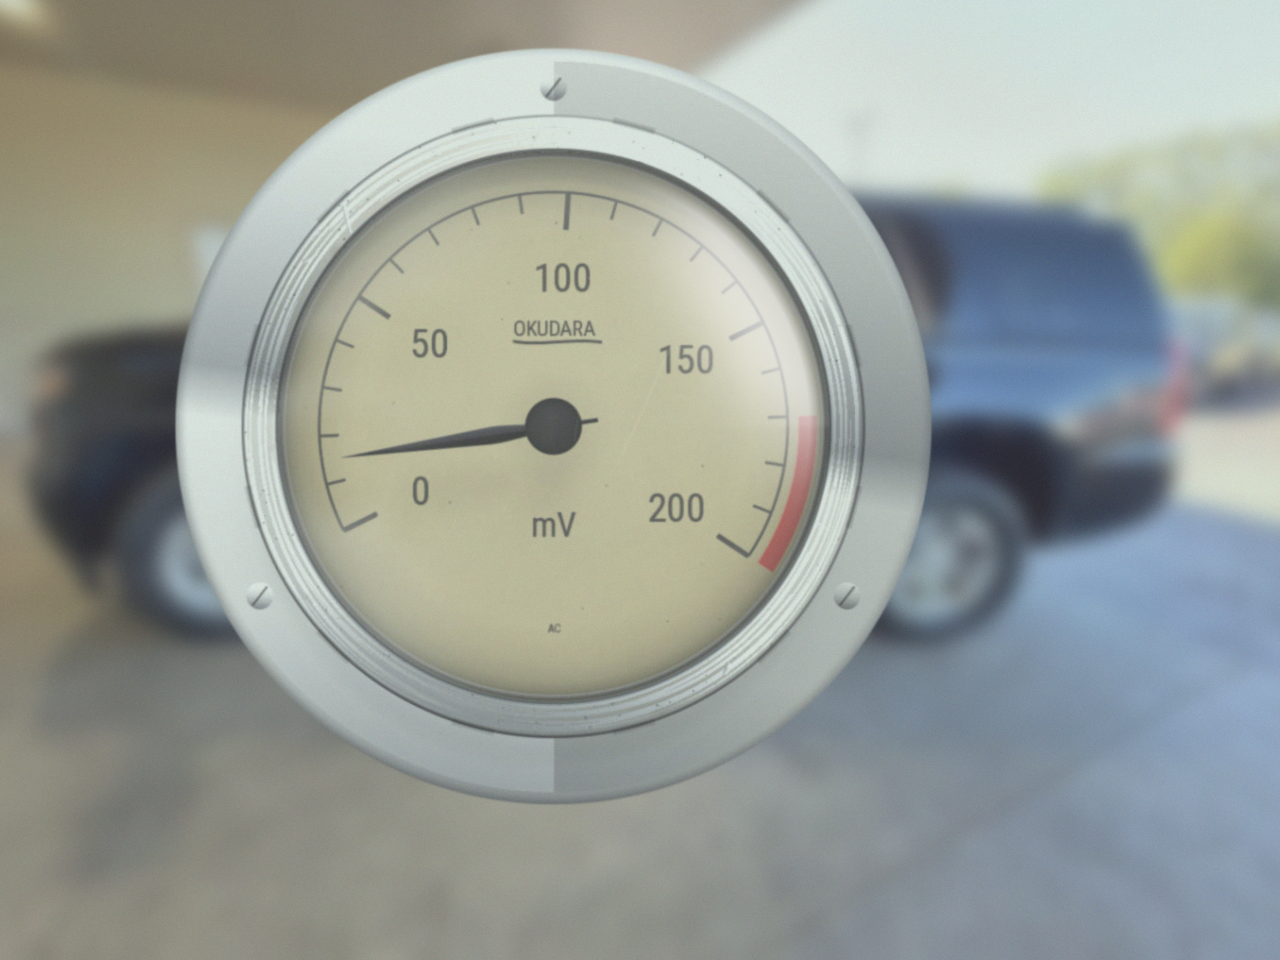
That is mV 15
